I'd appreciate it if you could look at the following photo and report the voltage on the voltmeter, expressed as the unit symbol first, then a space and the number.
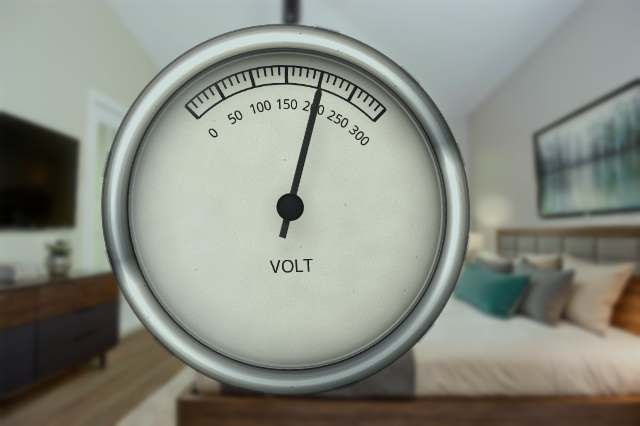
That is V 200
